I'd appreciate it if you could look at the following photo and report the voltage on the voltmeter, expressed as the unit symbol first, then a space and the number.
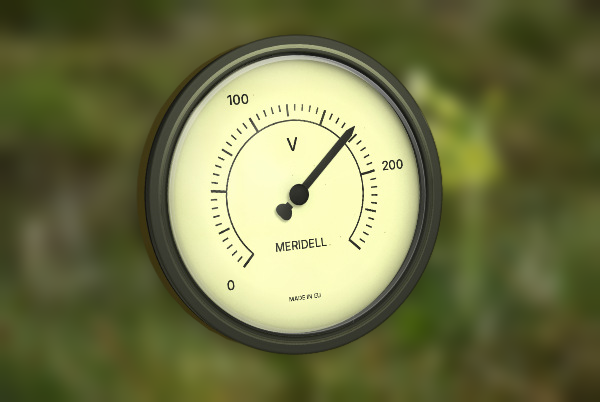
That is V 170
